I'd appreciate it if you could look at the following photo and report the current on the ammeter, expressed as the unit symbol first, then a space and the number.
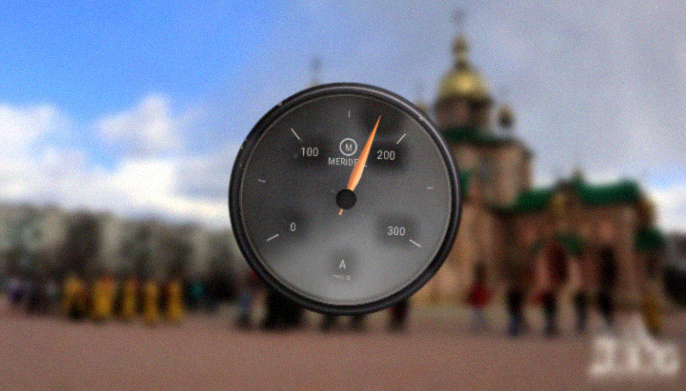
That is A 175
